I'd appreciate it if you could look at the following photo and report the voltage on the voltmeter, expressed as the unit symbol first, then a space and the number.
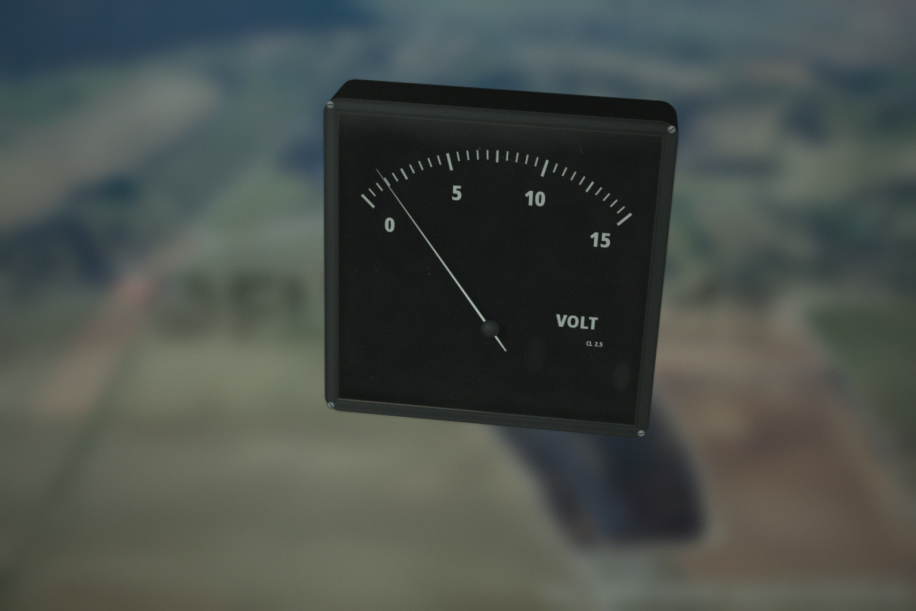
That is V 1.5
